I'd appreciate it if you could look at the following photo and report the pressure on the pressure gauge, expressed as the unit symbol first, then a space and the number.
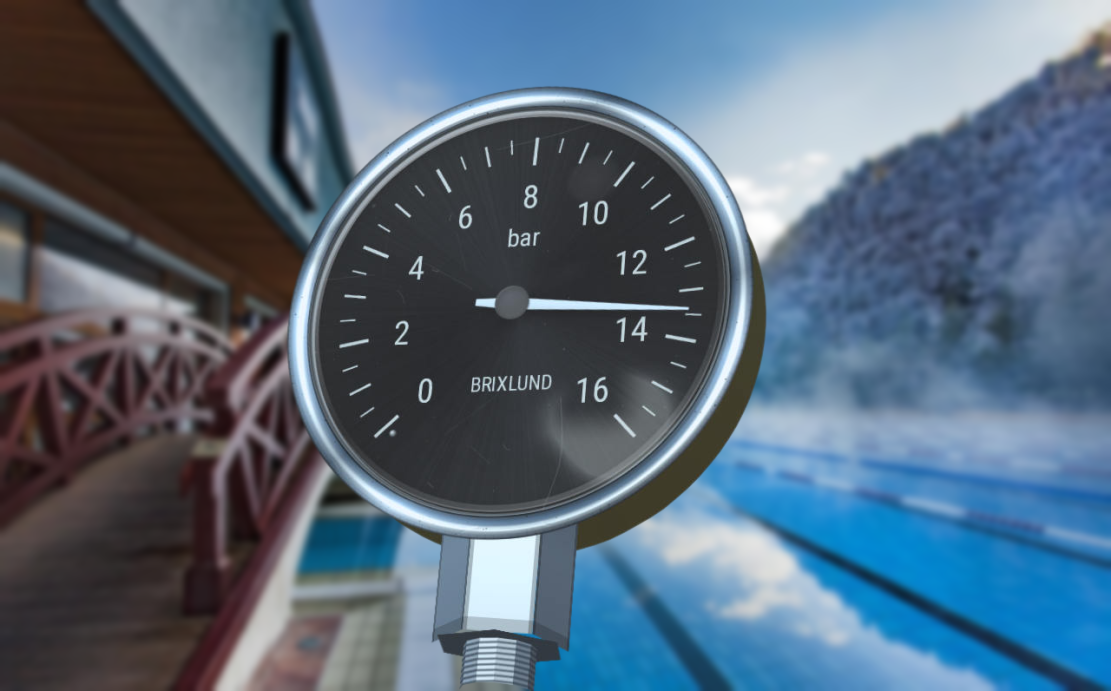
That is bar 13.5
